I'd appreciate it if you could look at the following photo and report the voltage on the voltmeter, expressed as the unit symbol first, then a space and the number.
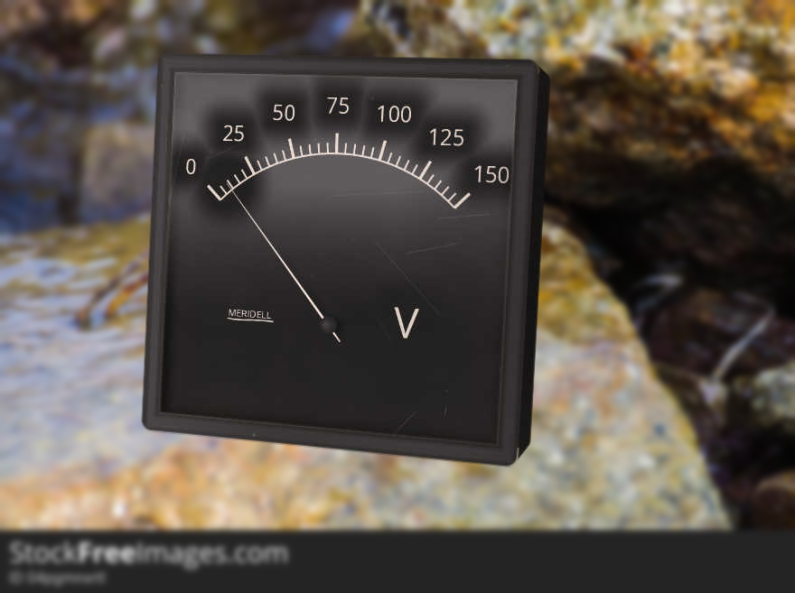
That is V 10
